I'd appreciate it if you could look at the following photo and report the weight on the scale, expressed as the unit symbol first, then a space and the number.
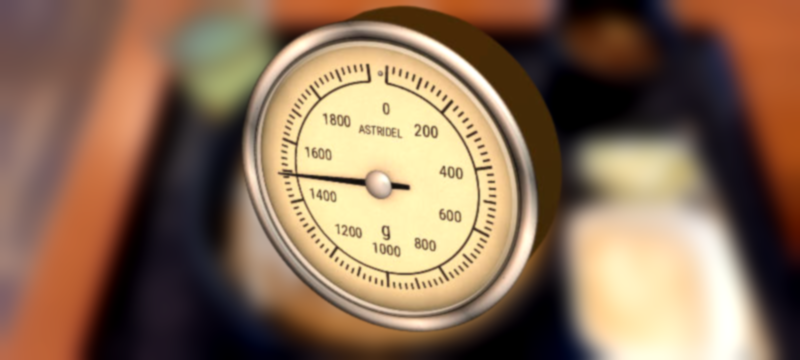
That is g 1500
